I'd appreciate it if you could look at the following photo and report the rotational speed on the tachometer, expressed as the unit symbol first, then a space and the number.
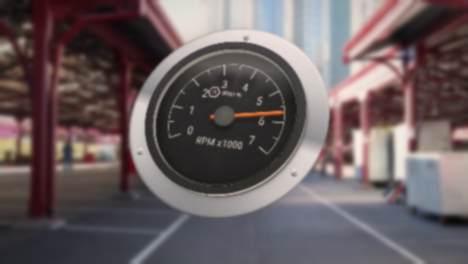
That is rpm 5750
